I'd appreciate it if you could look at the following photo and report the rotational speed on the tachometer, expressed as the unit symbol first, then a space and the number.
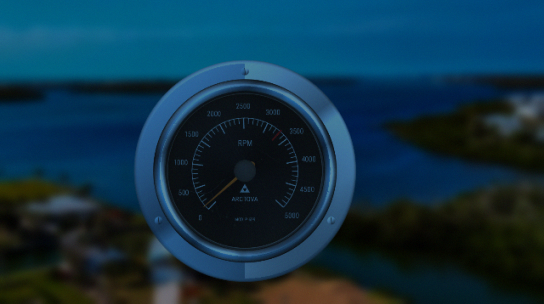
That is rpm 100
